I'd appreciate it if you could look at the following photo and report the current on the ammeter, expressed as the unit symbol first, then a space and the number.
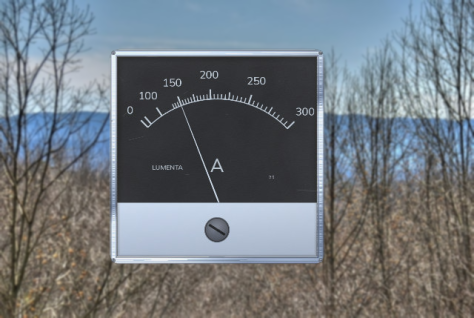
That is A 150
